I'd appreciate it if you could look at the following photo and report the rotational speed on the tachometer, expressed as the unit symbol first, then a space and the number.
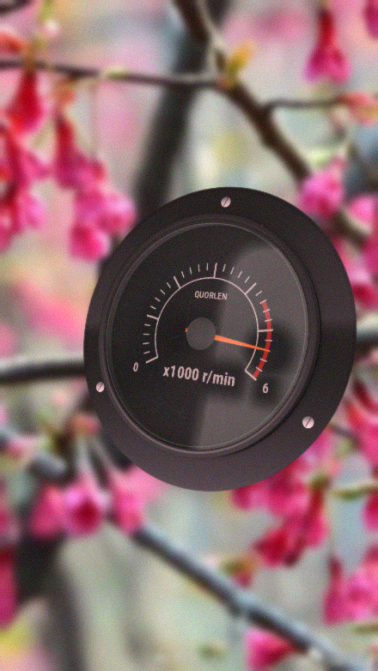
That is rpm 5400
